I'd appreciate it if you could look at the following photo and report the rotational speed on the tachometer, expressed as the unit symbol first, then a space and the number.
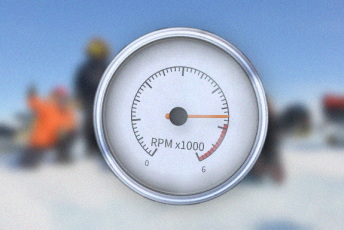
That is rpm 4700
